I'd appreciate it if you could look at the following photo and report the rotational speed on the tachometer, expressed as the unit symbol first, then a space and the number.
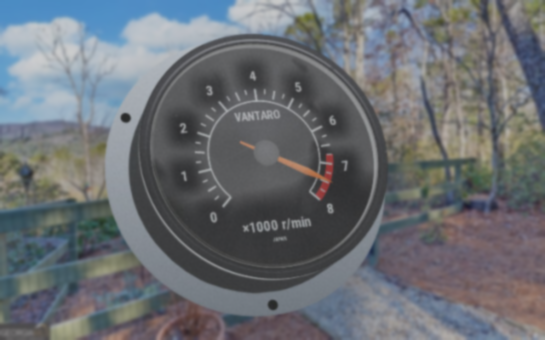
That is rpm 7500
